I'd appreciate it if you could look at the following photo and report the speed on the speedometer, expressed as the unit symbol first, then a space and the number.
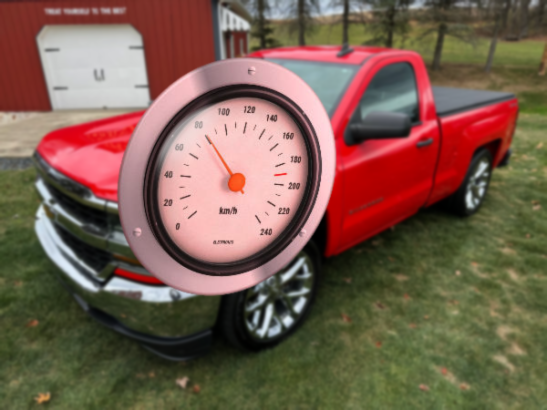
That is km/h 80
